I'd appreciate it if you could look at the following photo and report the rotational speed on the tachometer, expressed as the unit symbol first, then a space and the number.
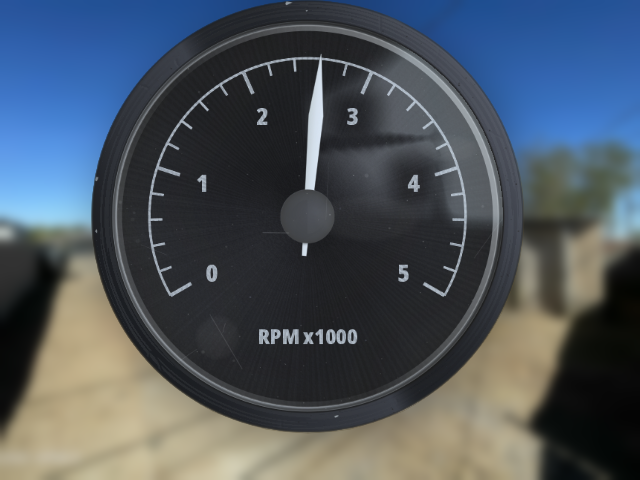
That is rpm 2600
